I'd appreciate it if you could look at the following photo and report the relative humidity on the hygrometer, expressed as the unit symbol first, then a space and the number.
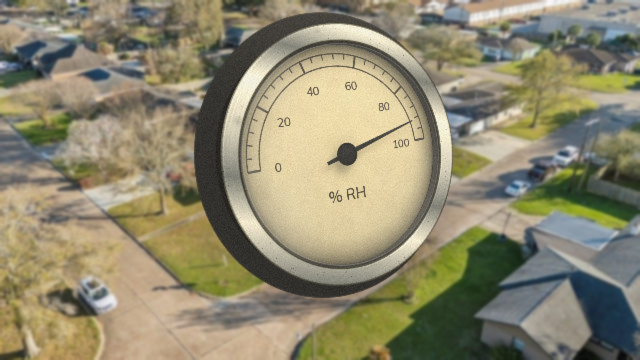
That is % 92
